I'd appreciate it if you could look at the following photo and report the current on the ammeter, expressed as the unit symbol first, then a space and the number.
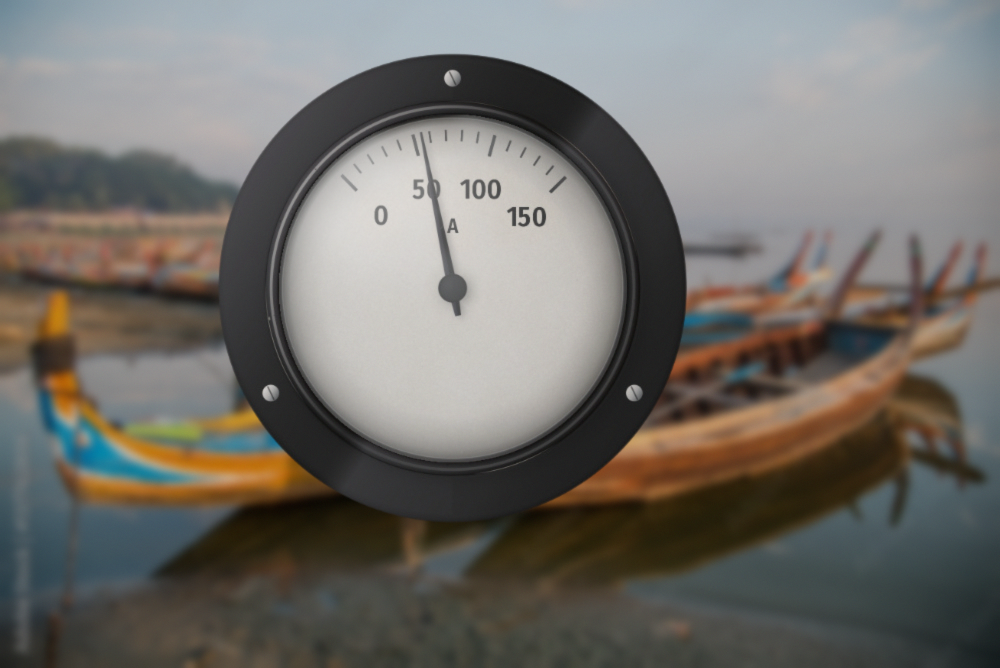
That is A 55
